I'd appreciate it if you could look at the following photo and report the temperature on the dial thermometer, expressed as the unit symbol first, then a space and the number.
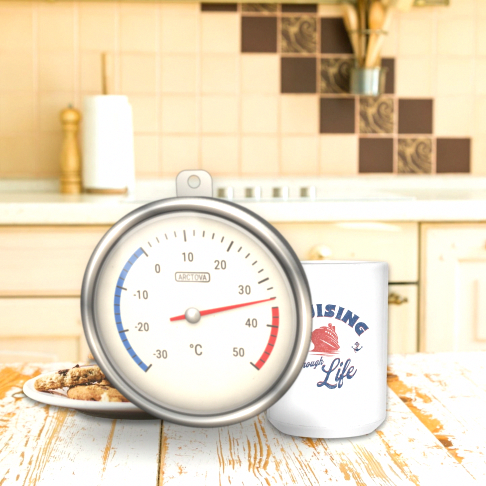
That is °C 34
